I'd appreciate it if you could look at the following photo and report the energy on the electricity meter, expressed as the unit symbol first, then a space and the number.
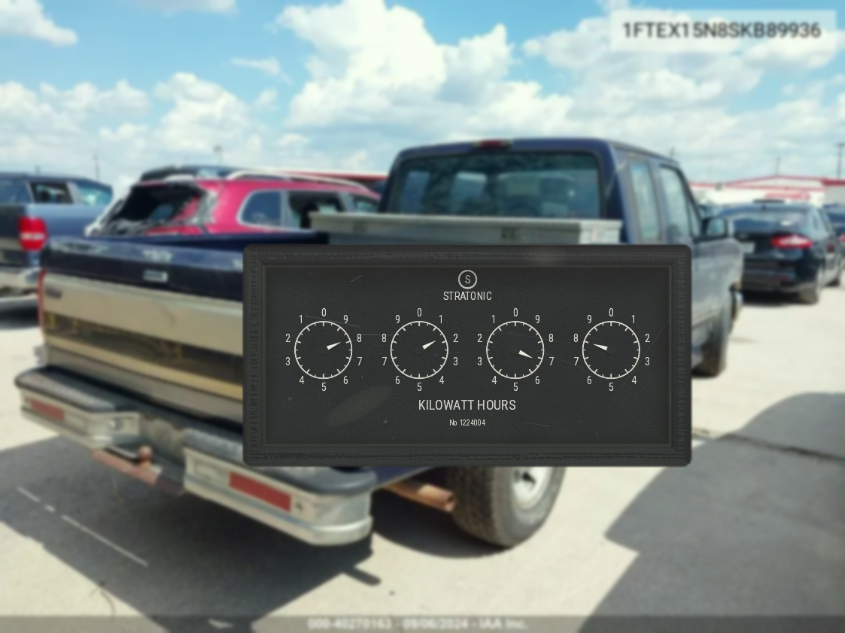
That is kWh 8168
